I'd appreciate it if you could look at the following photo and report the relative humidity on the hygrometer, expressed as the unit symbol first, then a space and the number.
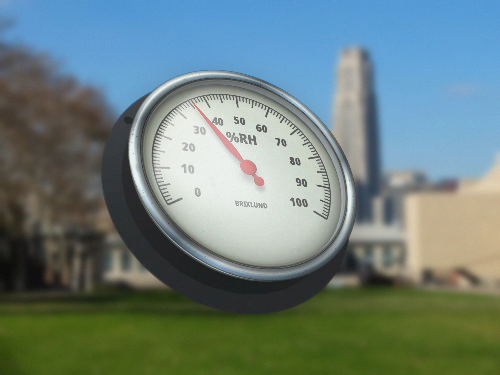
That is % 35
